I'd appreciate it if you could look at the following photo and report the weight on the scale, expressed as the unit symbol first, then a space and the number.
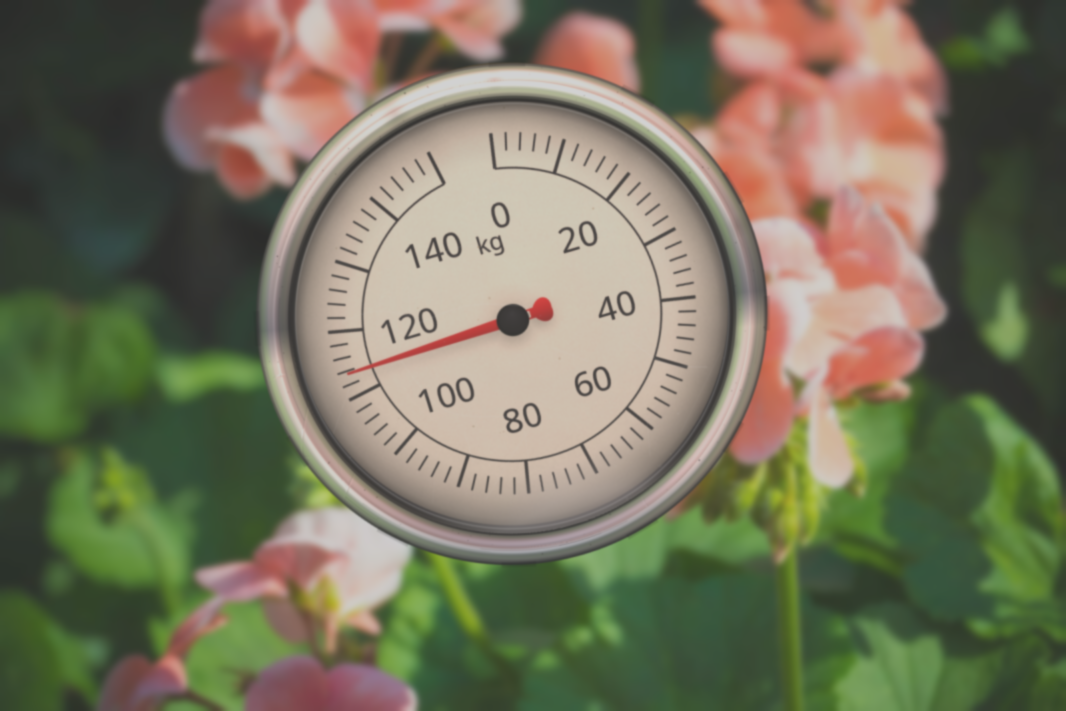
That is kg 114
